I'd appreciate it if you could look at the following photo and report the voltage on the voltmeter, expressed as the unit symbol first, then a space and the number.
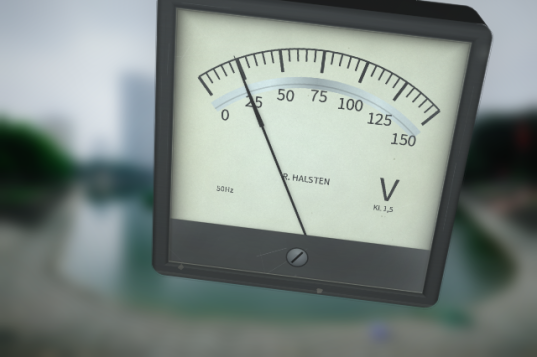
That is V 25
